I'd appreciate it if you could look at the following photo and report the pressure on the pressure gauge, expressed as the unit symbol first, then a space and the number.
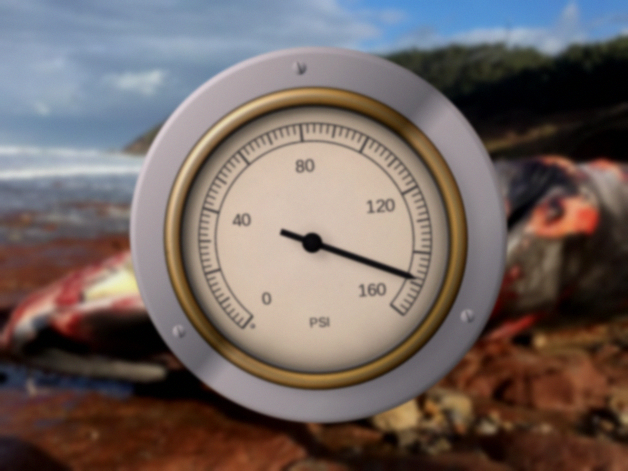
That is psi 148
